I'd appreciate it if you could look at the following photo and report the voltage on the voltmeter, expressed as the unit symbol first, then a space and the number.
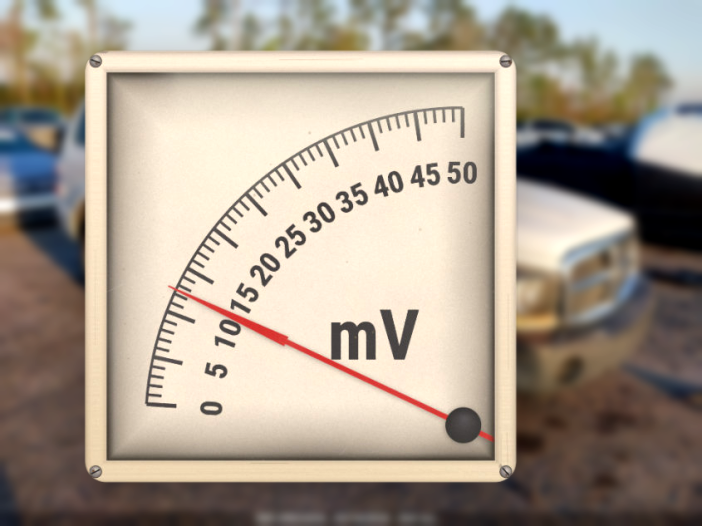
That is mV 12.5
